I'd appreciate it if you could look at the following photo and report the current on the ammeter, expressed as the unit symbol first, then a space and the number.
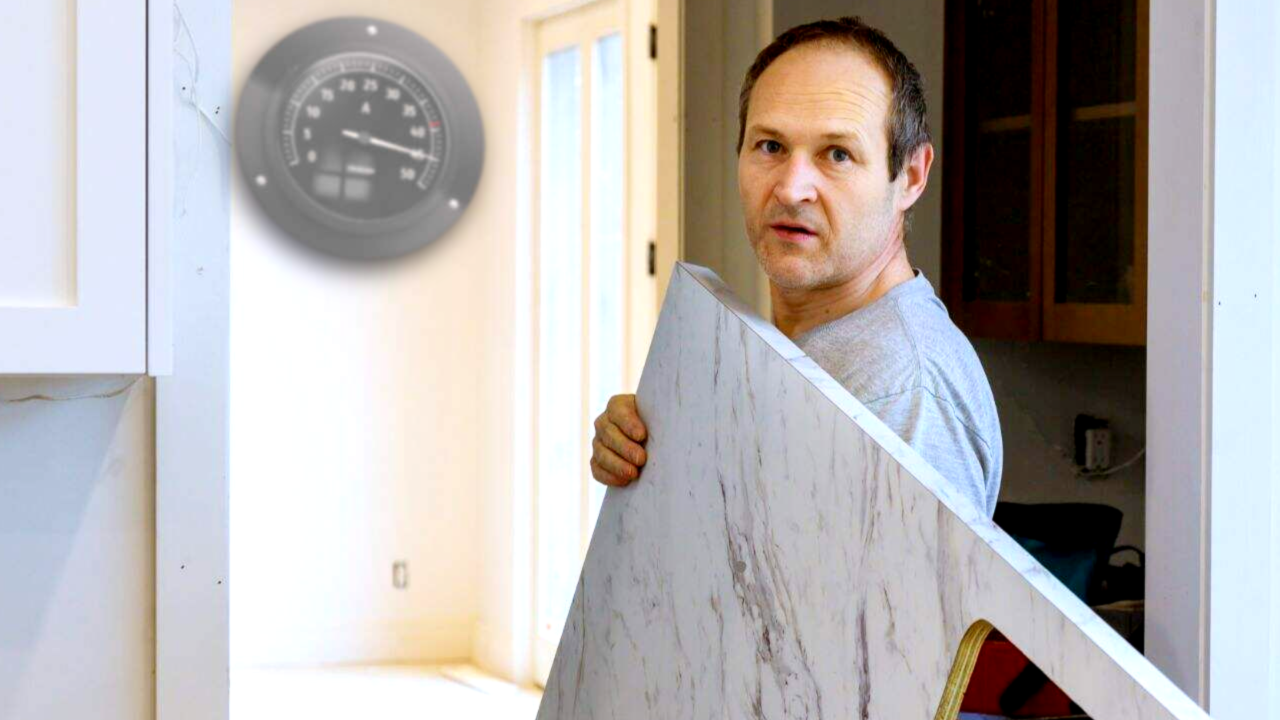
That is A 45
